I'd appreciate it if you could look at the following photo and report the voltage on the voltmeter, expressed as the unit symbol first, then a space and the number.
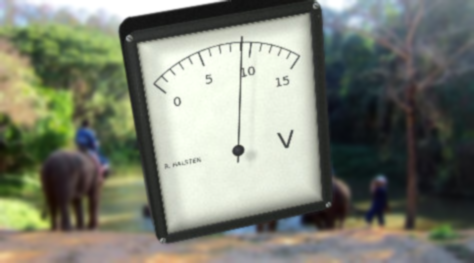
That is V 9
